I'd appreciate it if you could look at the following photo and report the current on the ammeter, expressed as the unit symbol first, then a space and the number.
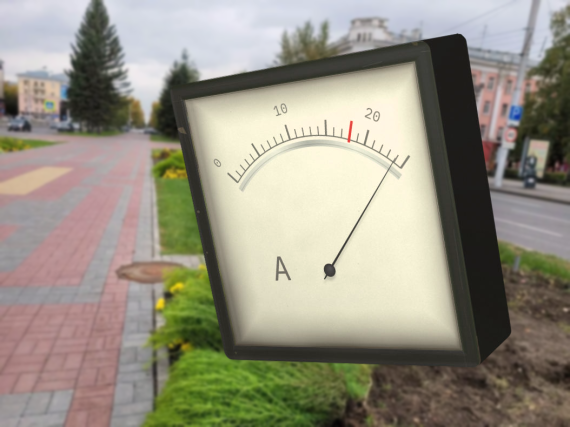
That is A 24
